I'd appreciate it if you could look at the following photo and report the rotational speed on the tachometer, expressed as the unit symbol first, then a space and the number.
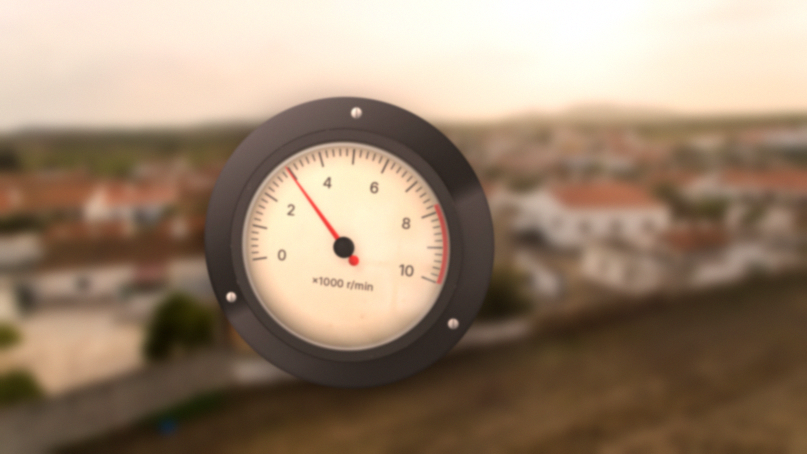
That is rpm 3000
